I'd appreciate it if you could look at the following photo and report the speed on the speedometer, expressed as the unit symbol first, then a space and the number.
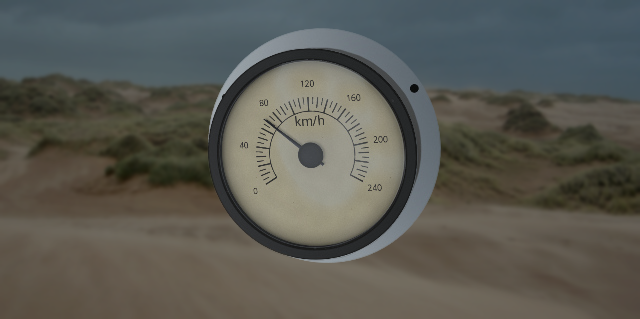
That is km/h 70
